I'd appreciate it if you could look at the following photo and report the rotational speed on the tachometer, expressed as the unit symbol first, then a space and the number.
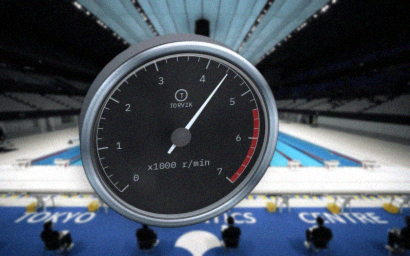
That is rpm 4400
